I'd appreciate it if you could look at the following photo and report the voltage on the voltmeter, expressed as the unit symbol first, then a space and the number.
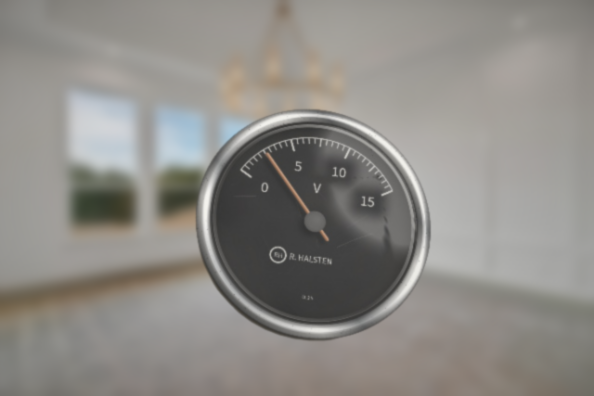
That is V 2.5
